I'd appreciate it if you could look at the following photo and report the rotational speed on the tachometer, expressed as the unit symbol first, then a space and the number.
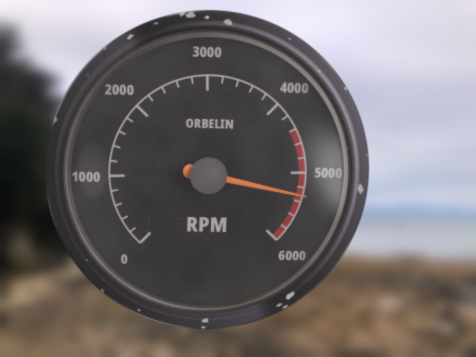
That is rpm 5300
